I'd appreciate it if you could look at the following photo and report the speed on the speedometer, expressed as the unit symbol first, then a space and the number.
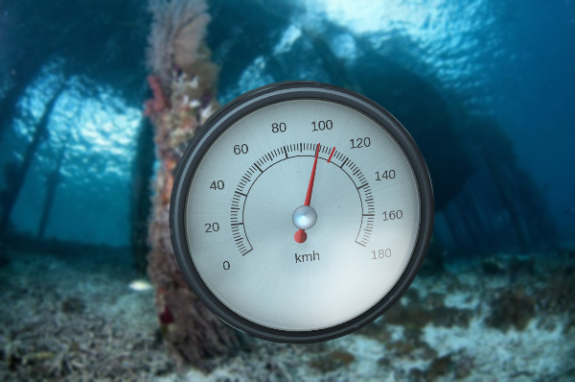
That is km/h 100
